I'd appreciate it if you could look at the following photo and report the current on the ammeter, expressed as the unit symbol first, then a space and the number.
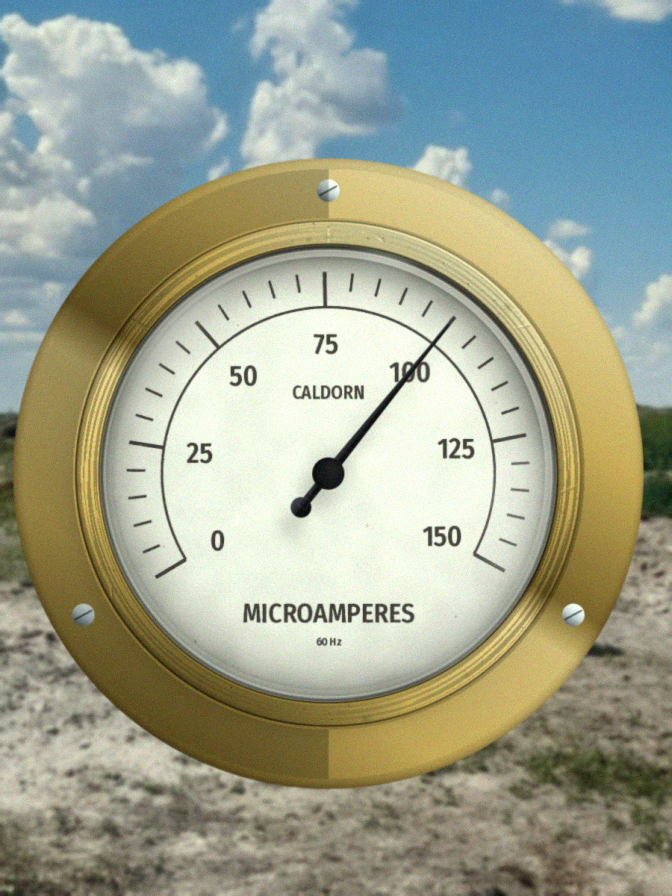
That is µA 100
